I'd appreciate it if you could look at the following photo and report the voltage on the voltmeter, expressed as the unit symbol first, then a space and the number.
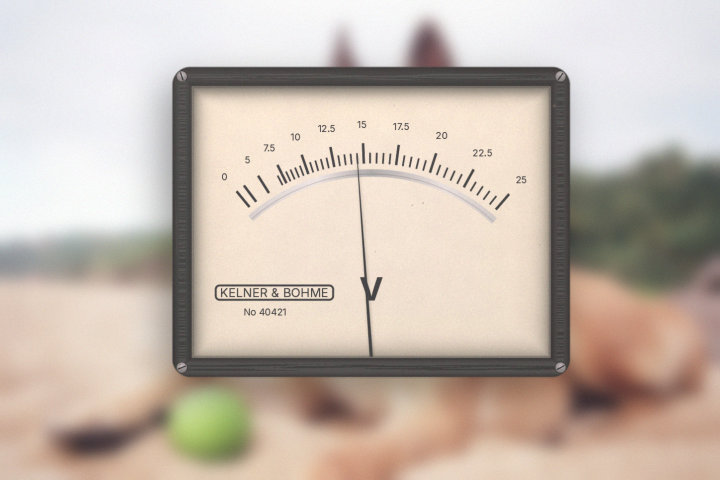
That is V 14.5
